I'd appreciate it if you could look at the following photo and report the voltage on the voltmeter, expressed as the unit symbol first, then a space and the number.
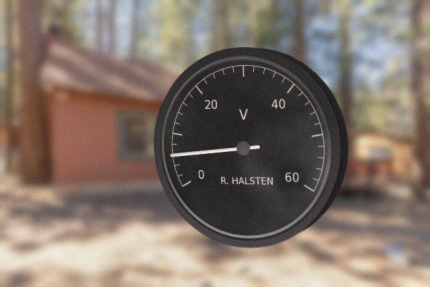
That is V 6
